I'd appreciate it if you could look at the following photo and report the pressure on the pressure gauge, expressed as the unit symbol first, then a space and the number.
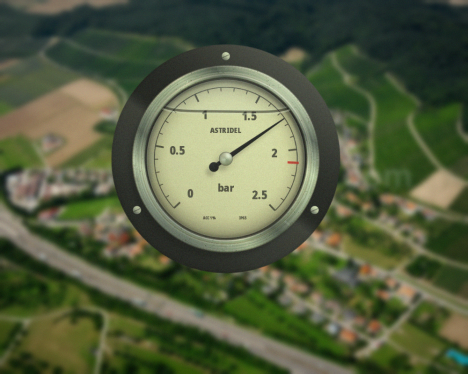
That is bar 1.75
